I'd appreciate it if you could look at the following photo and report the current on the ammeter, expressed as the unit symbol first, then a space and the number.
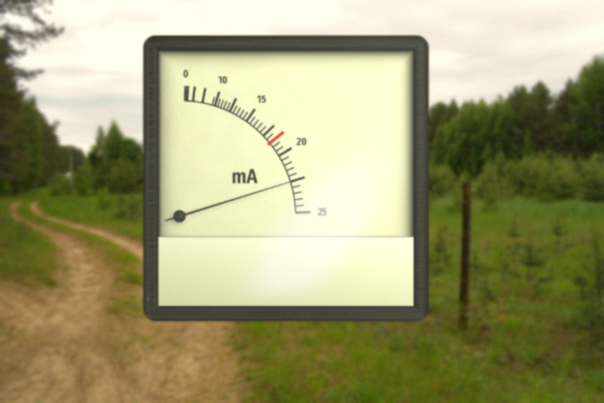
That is mA 22.5
